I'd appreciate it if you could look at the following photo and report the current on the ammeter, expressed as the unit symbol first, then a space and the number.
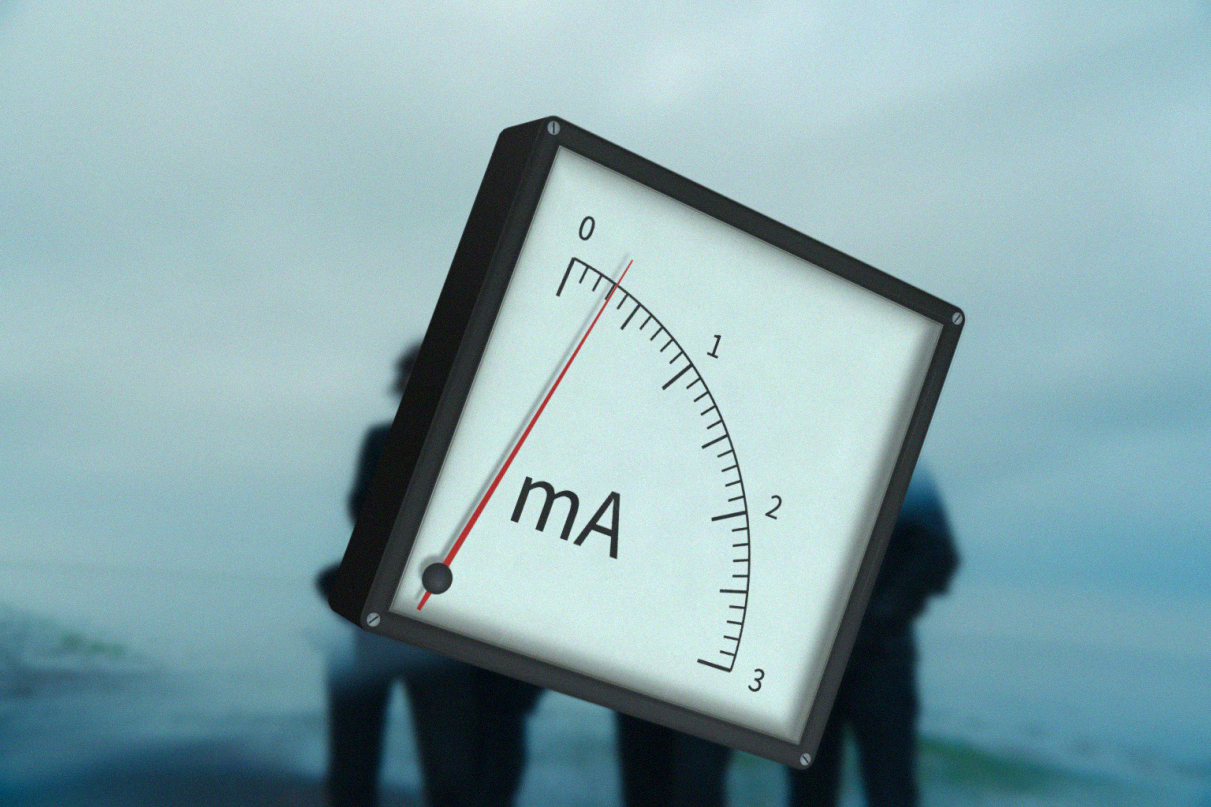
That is mA 0.3
